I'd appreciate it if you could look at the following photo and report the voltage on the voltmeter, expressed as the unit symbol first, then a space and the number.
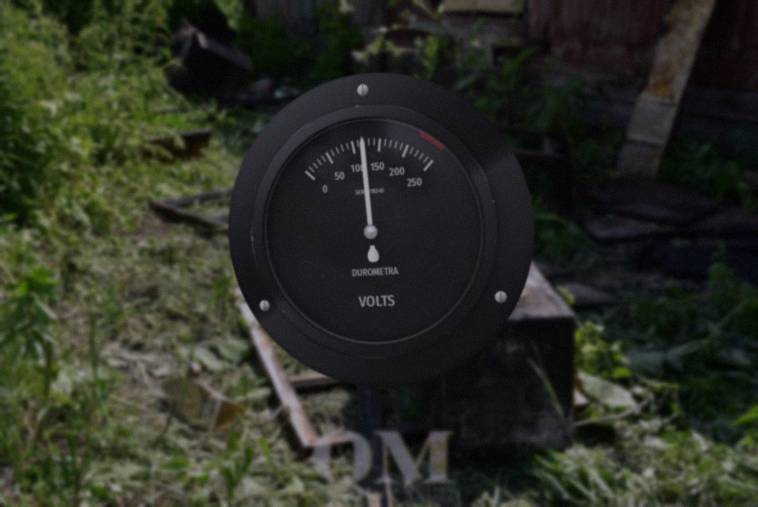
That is V 120
